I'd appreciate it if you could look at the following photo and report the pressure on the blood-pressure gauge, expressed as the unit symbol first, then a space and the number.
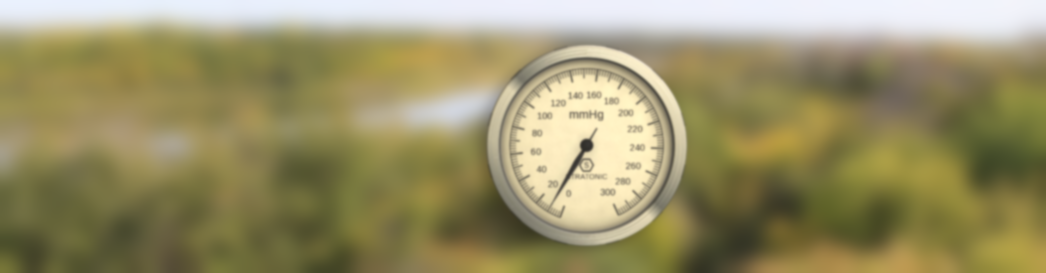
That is mmHg 10
